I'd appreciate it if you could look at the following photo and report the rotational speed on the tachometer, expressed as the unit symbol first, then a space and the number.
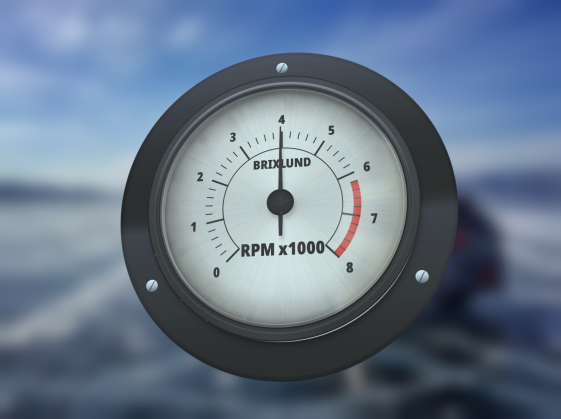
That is rpm 4000
